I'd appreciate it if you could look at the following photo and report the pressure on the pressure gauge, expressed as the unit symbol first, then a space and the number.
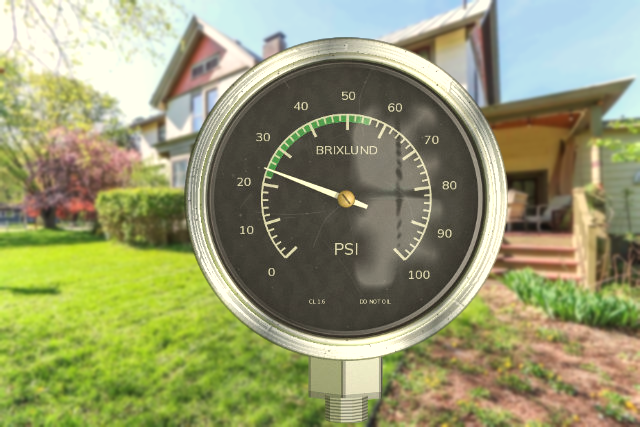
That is psi 24
